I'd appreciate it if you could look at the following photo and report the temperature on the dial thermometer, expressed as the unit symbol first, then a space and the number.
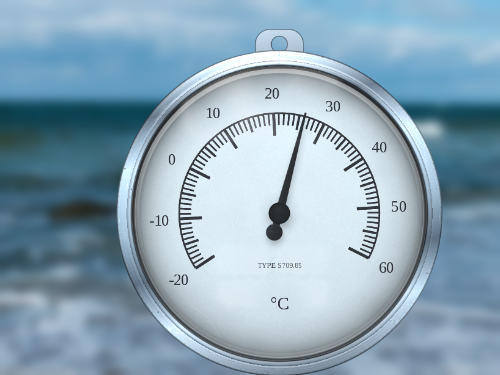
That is °C 26
